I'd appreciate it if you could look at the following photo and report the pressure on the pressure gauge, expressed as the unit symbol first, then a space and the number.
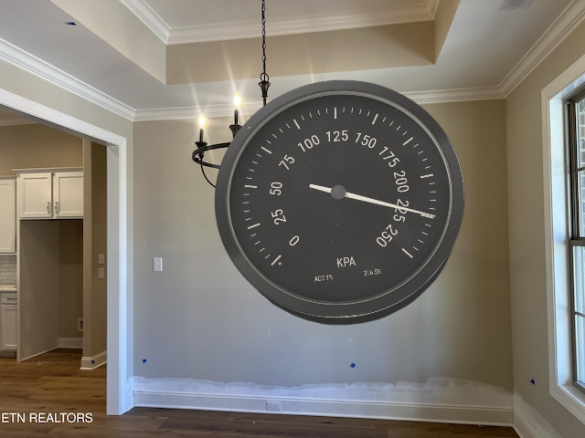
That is kPa 225
